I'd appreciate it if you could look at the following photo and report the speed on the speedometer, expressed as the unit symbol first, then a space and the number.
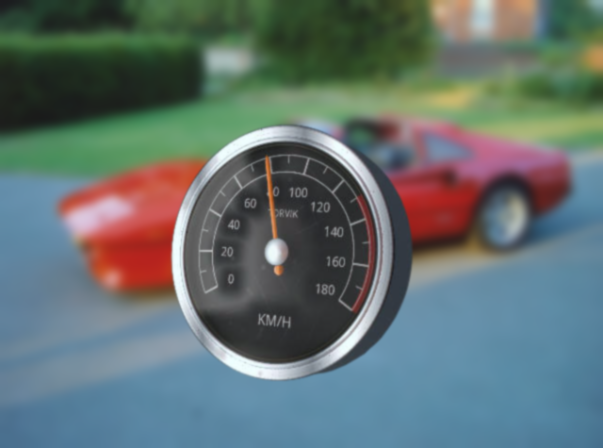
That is km/h 80
